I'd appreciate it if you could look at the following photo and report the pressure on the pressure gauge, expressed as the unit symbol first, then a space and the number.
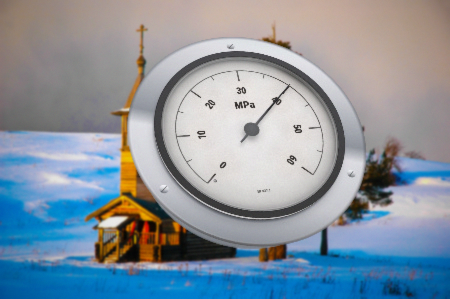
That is MPa 40
